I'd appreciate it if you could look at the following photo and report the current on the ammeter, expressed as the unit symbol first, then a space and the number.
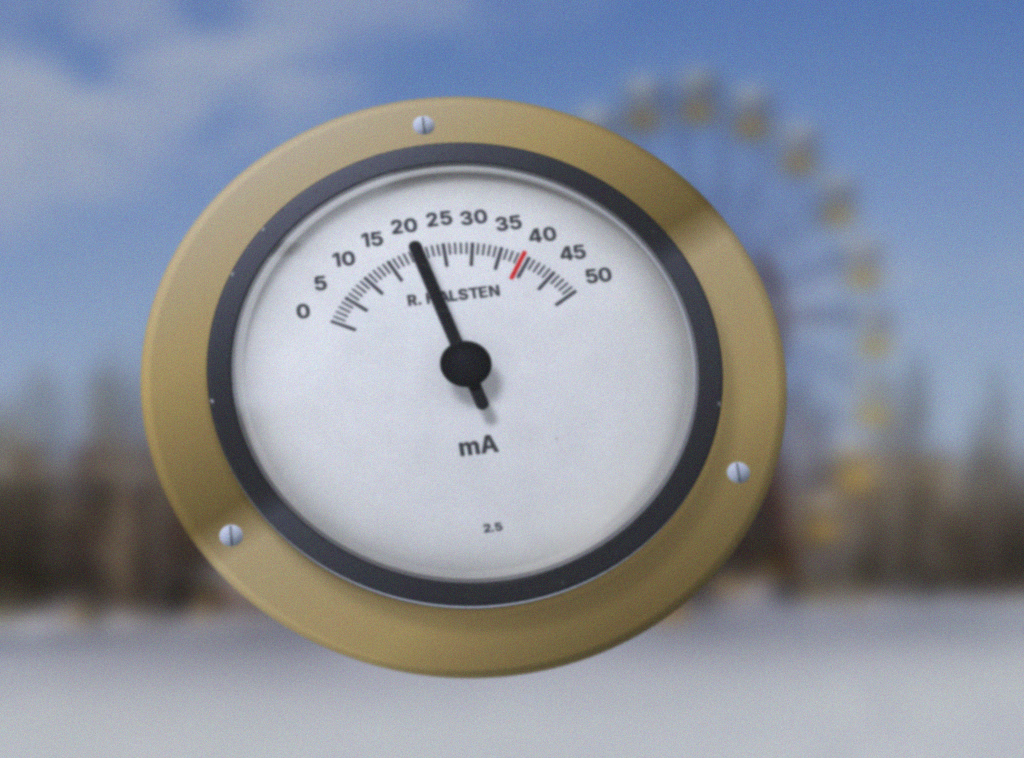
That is mA 20
